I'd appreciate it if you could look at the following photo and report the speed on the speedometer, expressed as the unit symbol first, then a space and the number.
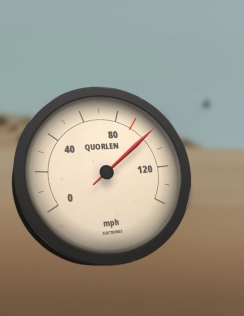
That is mph 100
